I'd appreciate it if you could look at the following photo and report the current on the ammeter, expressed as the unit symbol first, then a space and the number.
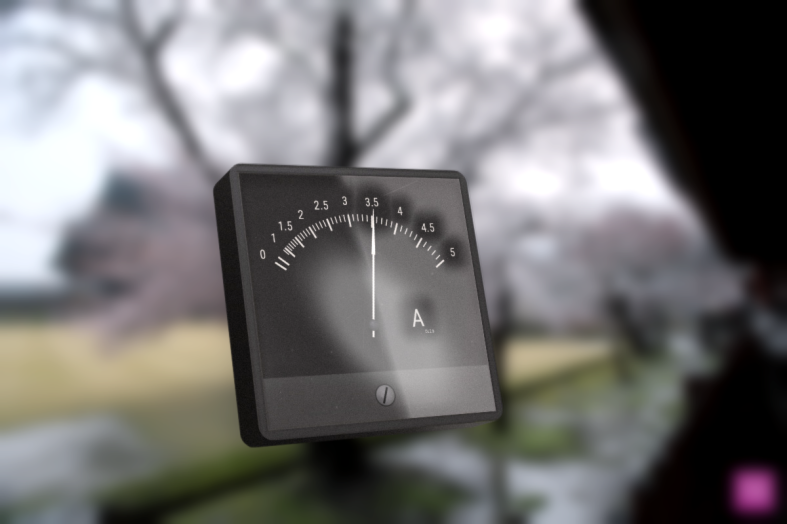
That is A 3.5
